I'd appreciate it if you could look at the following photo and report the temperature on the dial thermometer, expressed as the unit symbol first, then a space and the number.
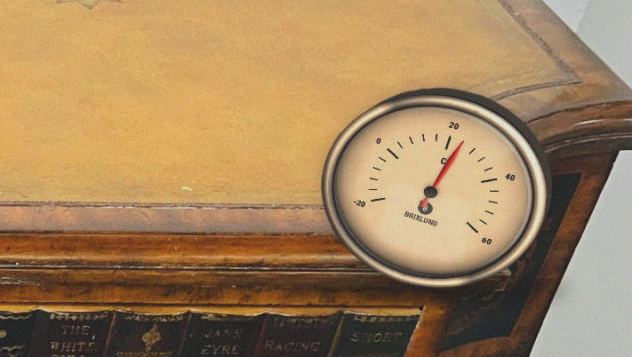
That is °C 24
